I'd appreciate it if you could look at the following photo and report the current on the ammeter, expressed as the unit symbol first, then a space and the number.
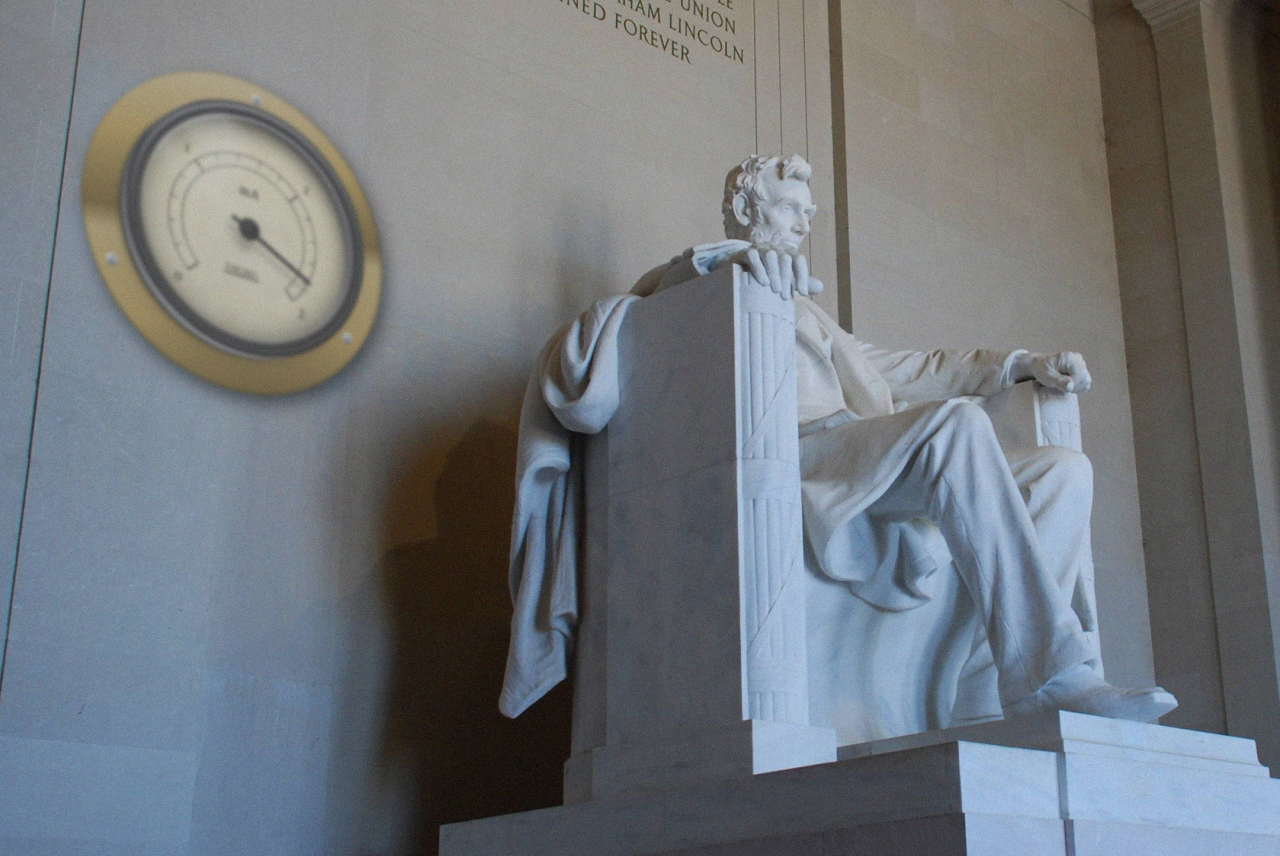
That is mA 2.8
